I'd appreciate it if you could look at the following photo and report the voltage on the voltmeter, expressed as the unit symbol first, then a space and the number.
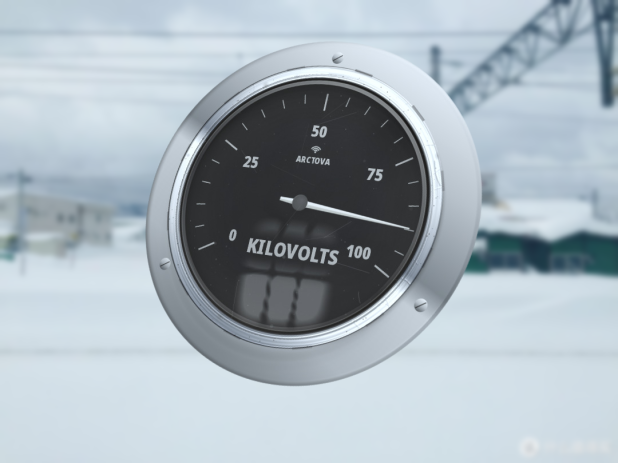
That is kV 90
